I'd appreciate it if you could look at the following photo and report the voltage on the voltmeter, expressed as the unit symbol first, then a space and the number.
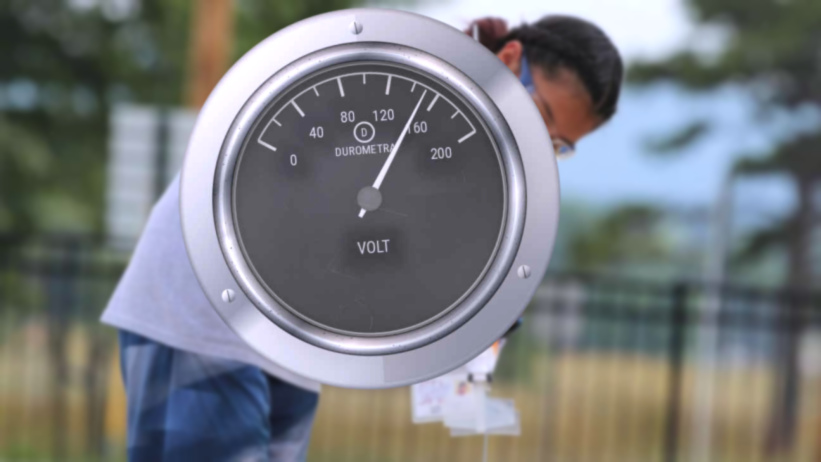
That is V 150
